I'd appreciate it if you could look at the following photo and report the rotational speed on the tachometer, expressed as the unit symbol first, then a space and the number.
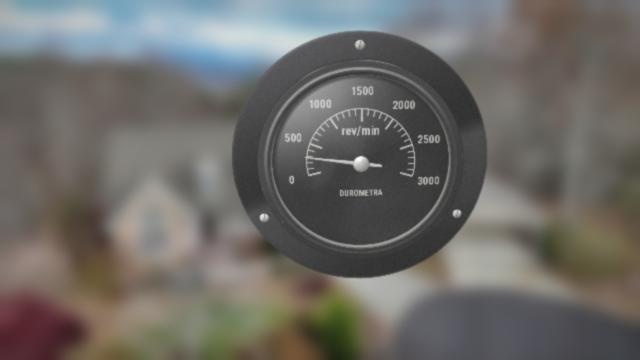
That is rpm 300
